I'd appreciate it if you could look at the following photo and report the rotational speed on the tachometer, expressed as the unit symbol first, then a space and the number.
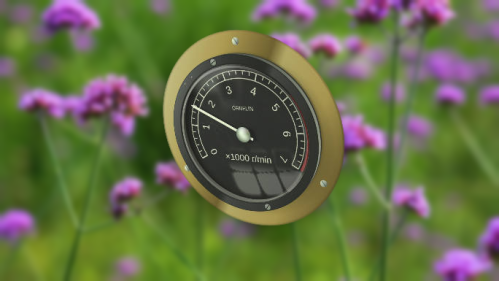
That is rpm 1600
